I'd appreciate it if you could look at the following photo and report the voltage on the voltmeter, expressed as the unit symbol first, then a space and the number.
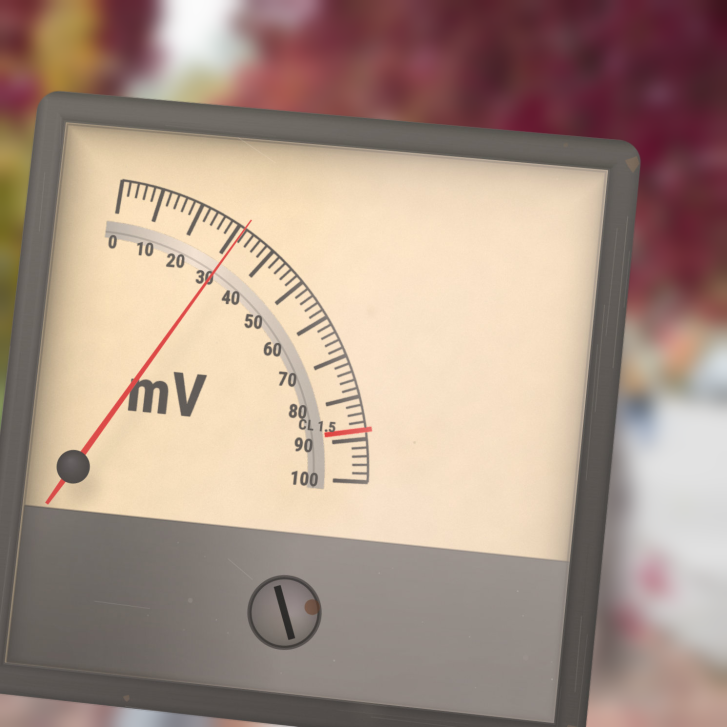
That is mV 32
